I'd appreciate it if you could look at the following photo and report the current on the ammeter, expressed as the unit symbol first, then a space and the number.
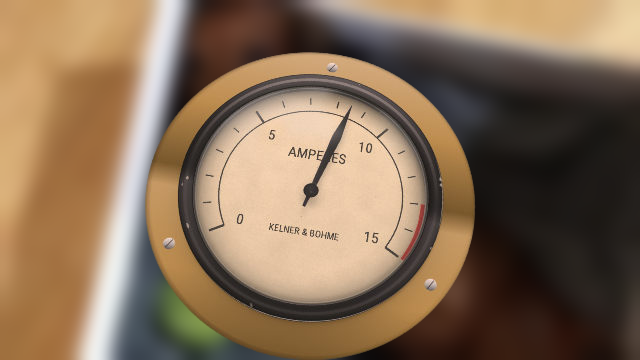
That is A 8.5
